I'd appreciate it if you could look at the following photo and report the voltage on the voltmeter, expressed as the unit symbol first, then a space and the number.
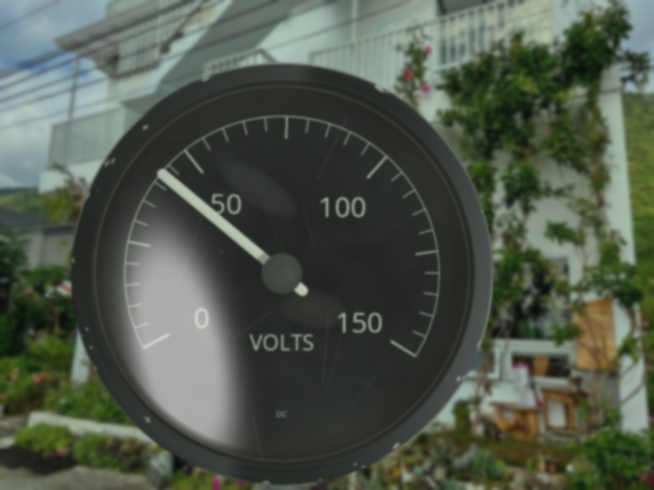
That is V 42.5
